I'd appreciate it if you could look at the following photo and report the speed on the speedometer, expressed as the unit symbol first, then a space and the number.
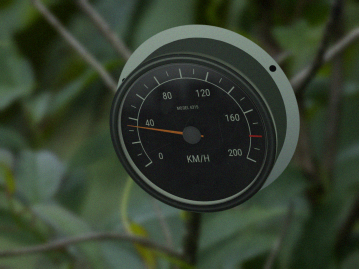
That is km/h 35
